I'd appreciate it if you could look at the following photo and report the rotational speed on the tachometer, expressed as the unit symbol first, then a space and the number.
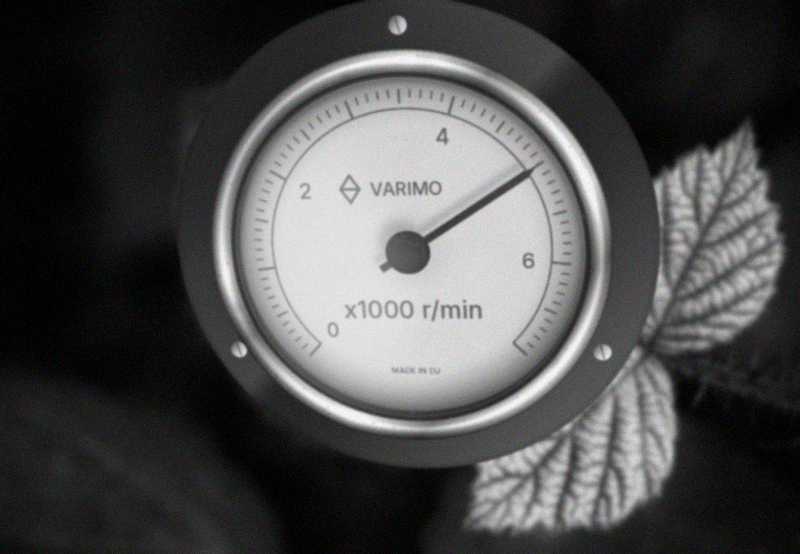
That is rpm 5000
